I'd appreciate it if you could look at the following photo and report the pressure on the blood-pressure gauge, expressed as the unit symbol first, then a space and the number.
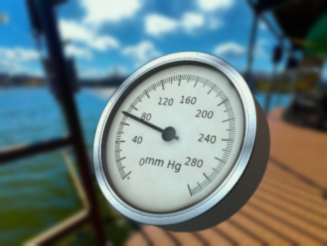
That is mmHg 70
